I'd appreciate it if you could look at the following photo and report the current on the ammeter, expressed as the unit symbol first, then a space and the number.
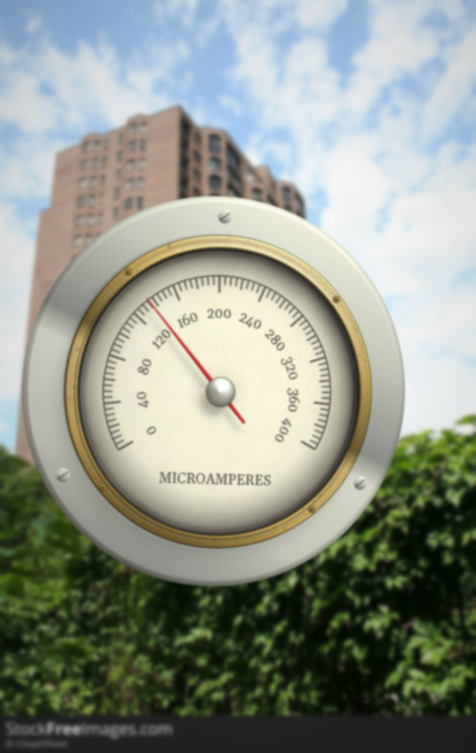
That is µA 135
